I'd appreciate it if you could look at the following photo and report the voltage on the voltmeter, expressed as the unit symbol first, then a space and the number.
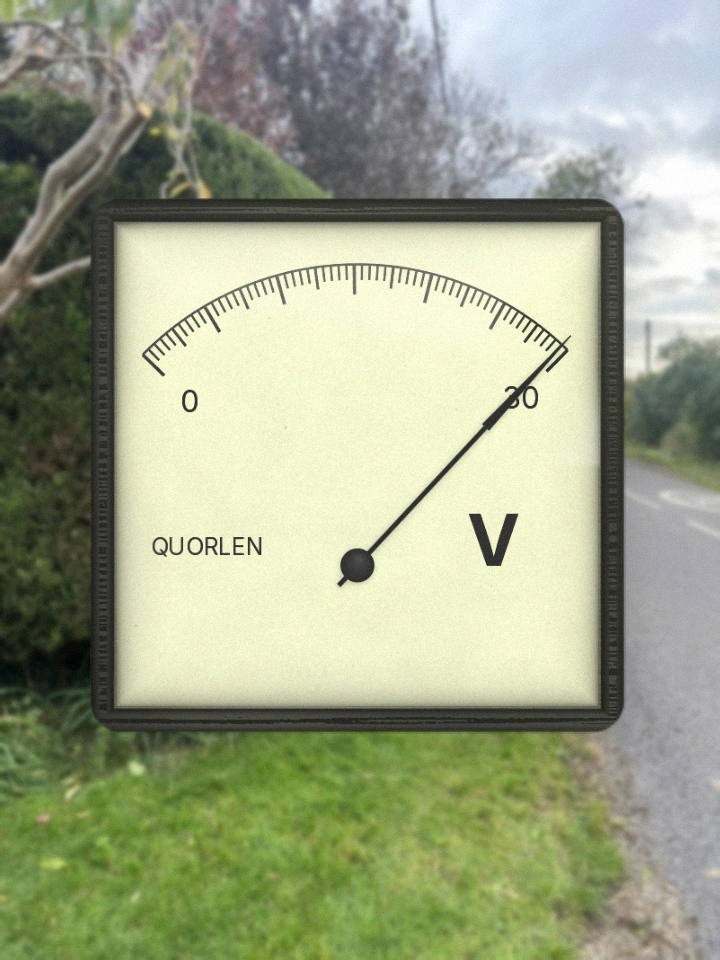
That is V 29.5
